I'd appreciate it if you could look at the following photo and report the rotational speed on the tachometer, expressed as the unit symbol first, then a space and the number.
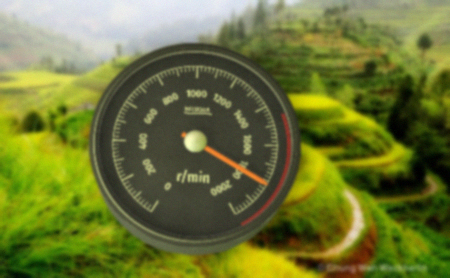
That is rpm 1800
